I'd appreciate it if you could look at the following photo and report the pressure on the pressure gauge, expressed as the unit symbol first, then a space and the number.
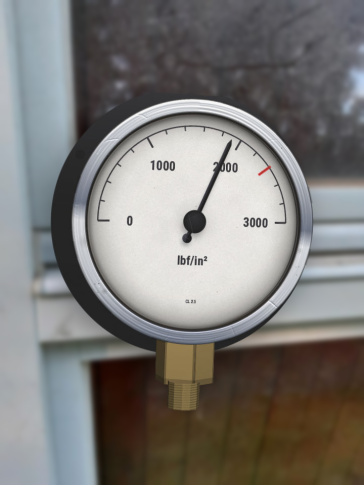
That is psi 1900
